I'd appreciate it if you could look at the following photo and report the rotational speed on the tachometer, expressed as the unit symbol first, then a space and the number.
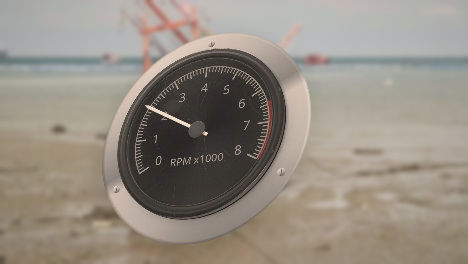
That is rpm 2000
